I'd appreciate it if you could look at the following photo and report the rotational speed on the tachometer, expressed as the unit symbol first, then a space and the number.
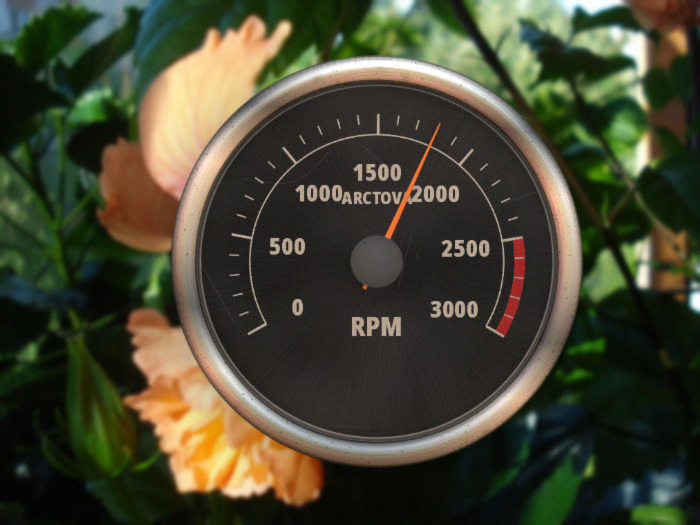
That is rpm 1800
